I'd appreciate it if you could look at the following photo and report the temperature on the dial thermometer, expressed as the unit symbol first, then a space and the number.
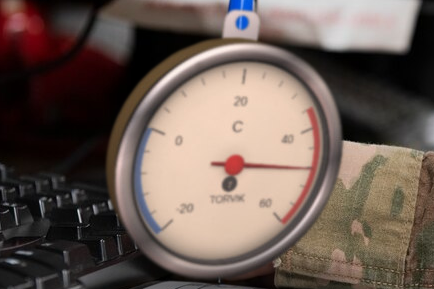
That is °C 48
